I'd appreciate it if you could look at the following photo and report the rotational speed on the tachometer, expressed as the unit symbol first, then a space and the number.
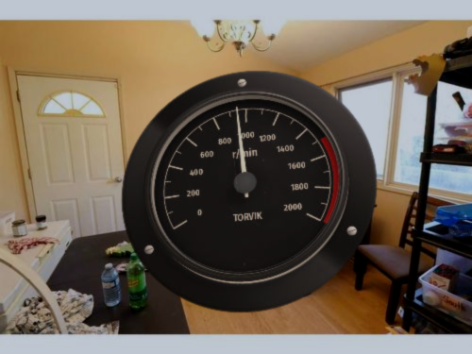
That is rpm 950
